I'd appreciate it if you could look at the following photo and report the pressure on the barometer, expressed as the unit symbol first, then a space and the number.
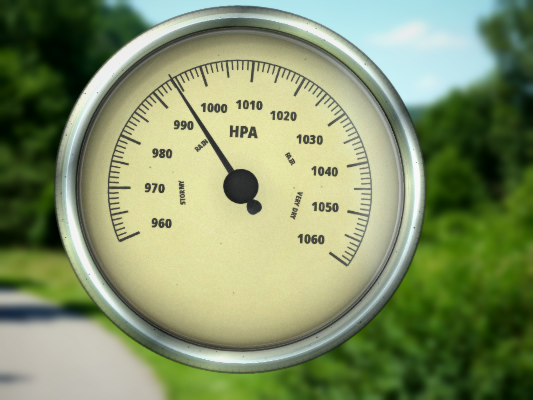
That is hPa 994
